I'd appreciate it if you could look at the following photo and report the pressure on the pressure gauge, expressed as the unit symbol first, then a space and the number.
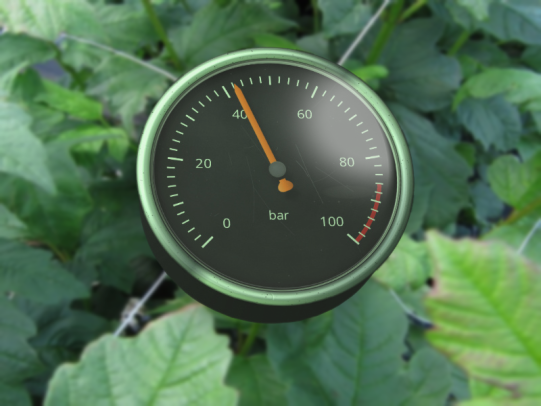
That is bar 42
